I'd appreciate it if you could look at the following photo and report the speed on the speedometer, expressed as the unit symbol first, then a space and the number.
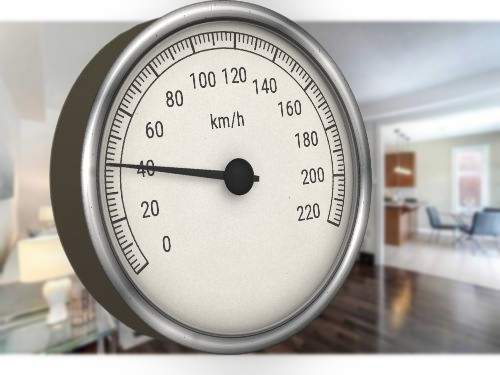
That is km/h 40
